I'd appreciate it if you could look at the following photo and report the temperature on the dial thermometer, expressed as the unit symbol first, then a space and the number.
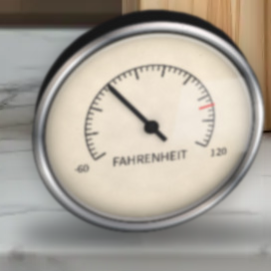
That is °F 0
